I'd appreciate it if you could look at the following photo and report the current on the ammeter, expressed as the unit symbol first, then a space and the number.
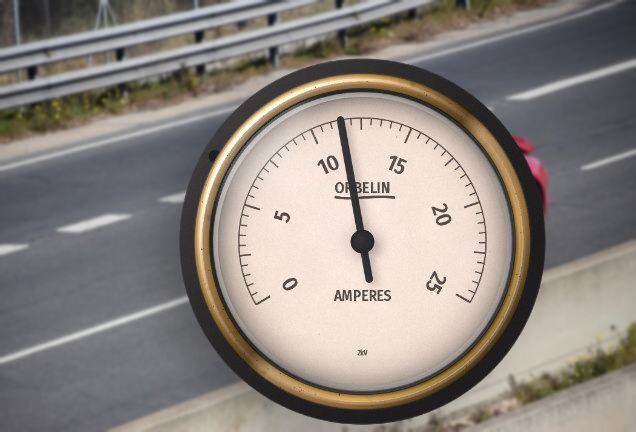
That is A 11.5
